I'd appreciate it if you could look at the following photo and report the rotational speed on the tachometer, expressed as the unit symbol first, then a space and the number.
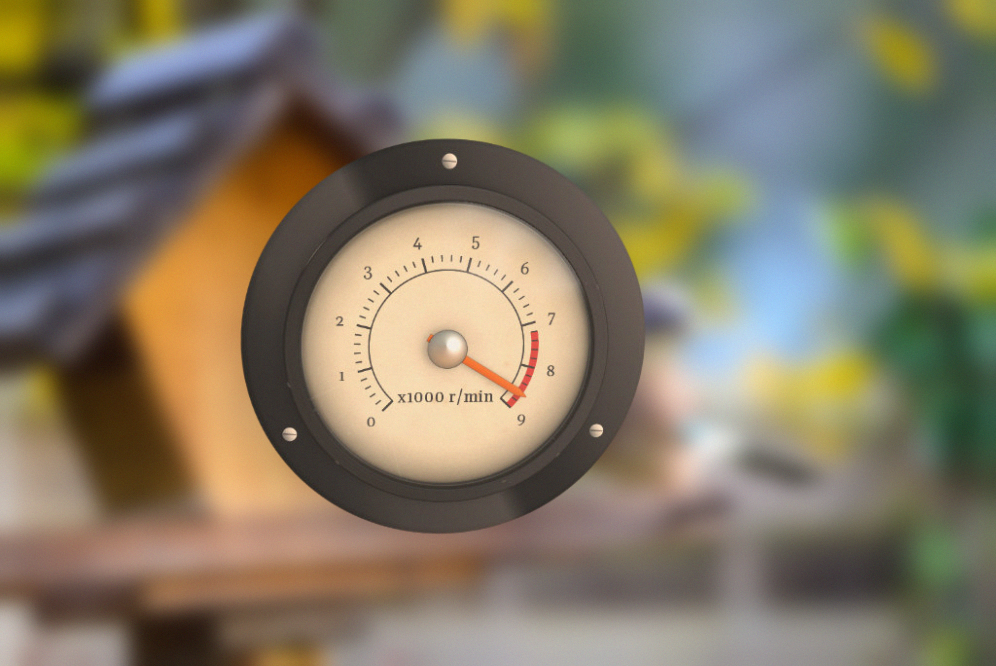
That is rpm 8600
